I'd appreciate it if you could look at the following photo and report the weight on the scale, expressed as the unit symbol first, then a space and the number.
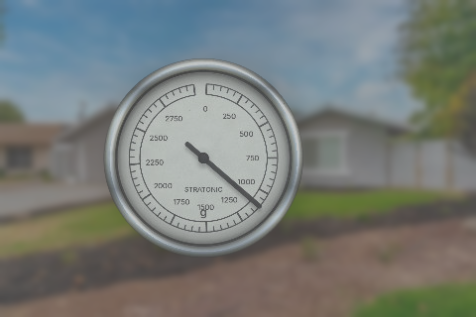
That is g 1100
